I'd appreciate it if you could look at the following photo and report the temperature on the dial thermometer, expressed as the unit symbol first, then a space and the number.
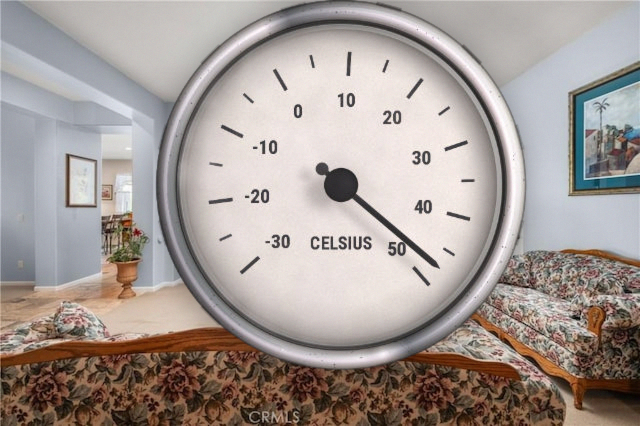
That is °C 47.5
